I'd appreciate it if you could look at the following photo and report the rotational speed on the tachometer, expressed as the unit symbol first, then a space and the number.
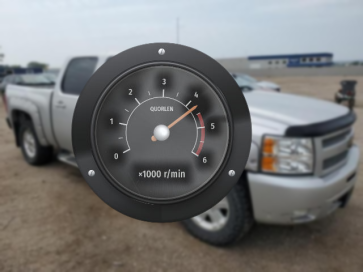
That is rpm 4250
